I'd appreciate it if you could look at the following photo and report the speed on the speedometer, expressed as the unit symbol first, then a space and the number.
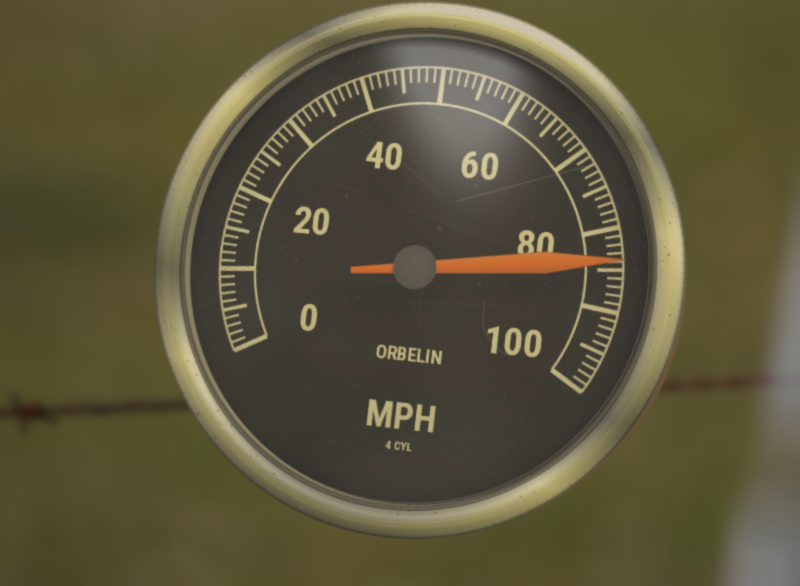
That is mph 84
